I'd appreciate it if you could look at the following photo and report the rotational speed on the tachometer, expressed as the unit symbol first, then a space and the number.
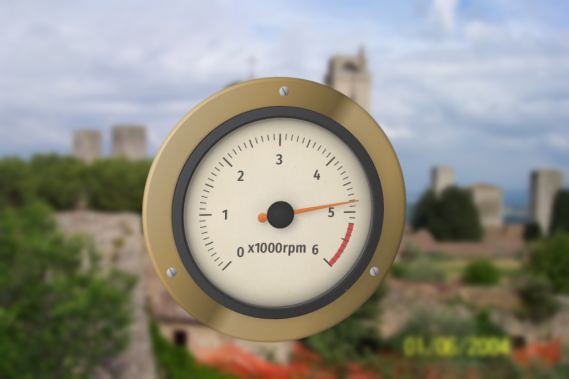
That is rpm 4800
